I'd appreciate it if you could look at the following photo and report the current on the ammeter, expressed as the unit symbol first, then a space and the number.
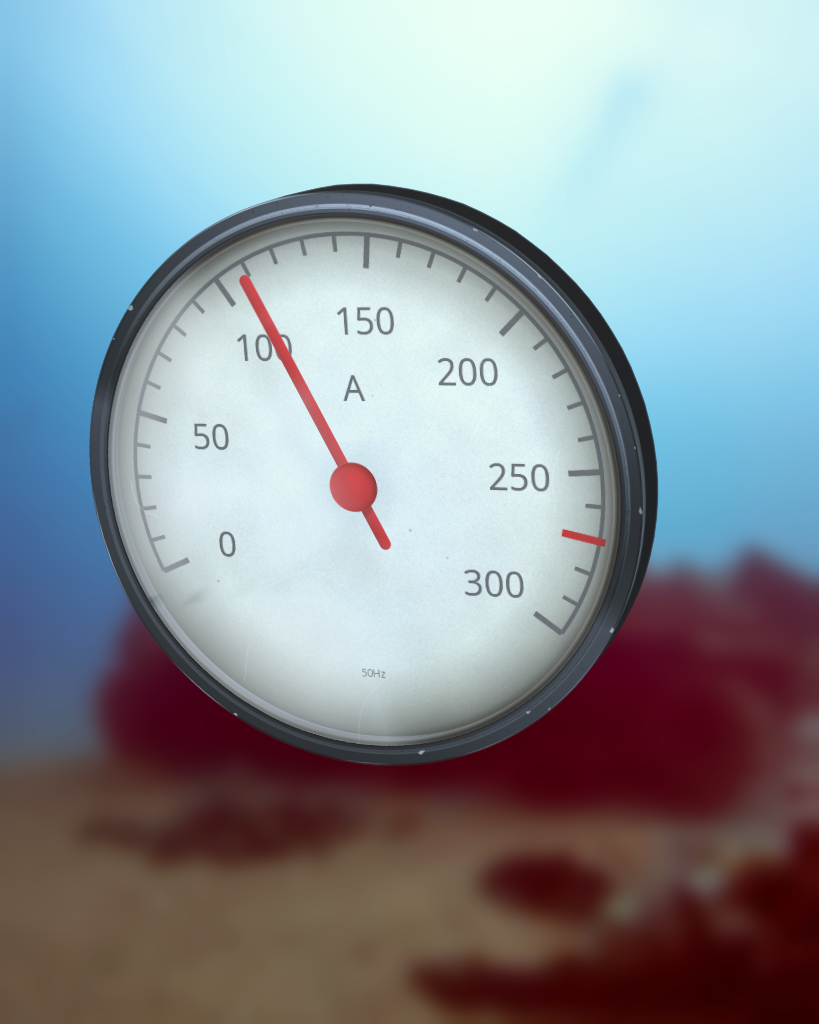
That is A 110
